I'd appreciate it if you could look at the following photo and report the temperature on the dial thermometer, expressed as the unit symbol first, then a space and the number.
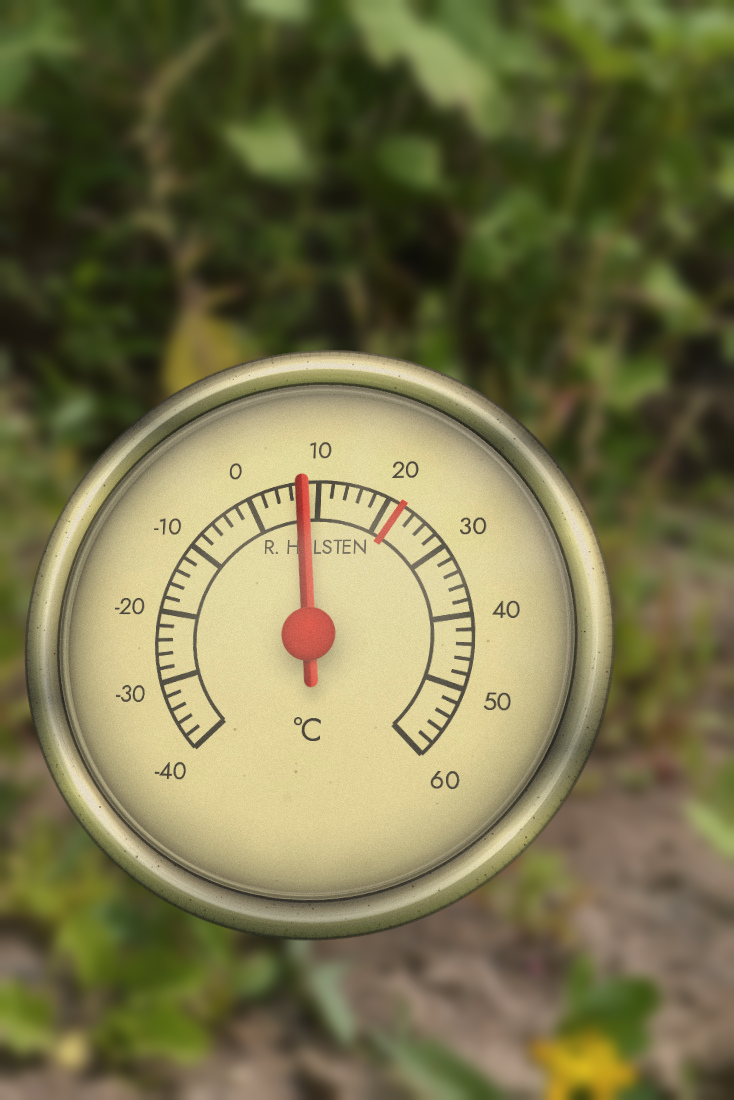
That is °C 8
